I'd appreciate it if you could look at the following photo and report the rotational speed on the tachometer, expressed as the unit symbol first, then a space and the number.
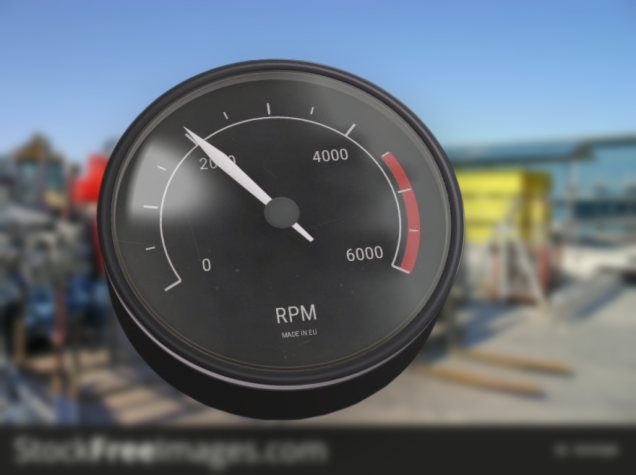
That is rpm 2000
